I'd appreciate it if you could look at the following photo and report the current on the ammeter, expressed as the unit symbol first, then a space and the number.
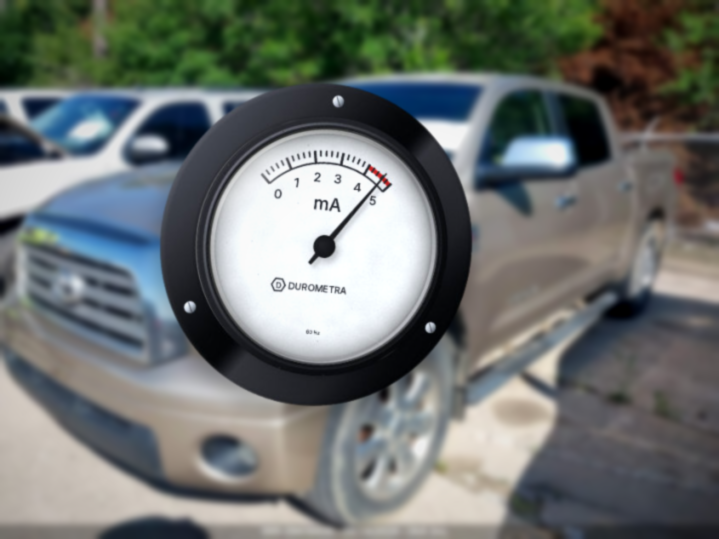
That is mA 4.6
